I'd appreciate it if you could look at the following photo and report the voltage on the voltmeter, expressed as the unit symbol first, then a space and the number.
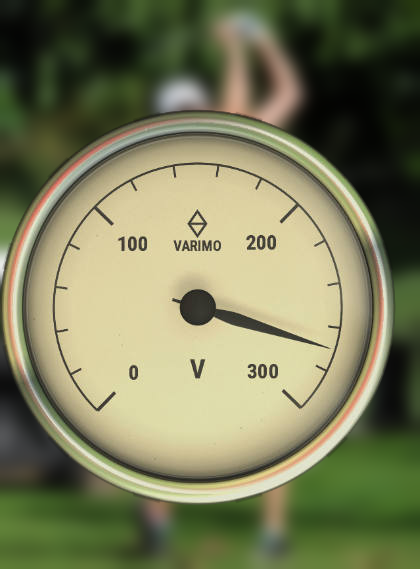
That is V 270
